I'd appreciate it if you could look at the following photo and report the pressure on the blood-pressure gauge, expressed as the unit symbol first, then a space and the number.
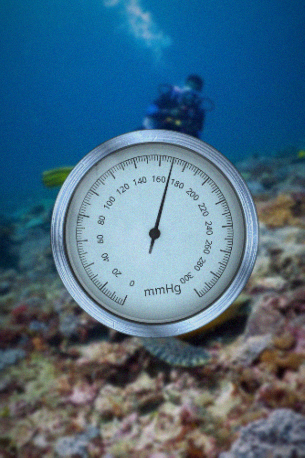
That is mmHg 170
